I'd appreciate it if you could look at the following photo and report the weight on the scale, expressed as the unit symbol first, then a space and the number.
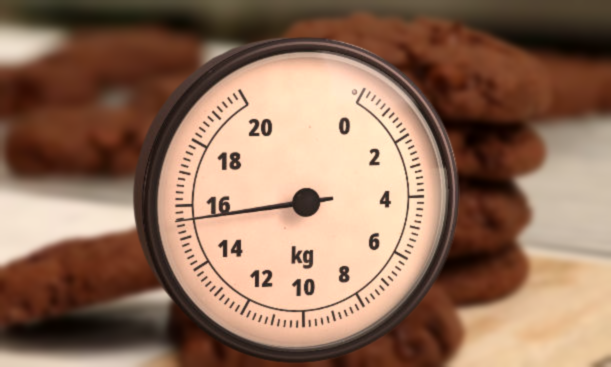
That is kg 15.6
